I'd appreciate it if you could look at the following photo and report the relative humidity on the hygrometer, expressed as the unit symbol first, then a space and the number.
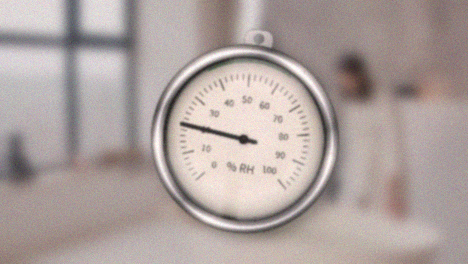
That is % 20
